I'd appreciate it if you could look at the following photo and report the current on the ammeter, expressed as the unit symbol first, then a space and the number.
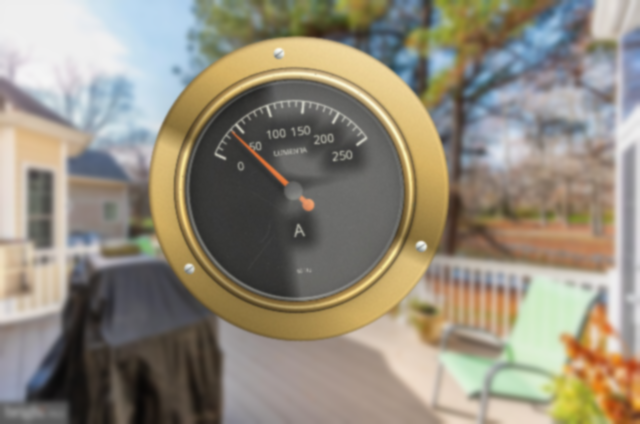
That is A 40
